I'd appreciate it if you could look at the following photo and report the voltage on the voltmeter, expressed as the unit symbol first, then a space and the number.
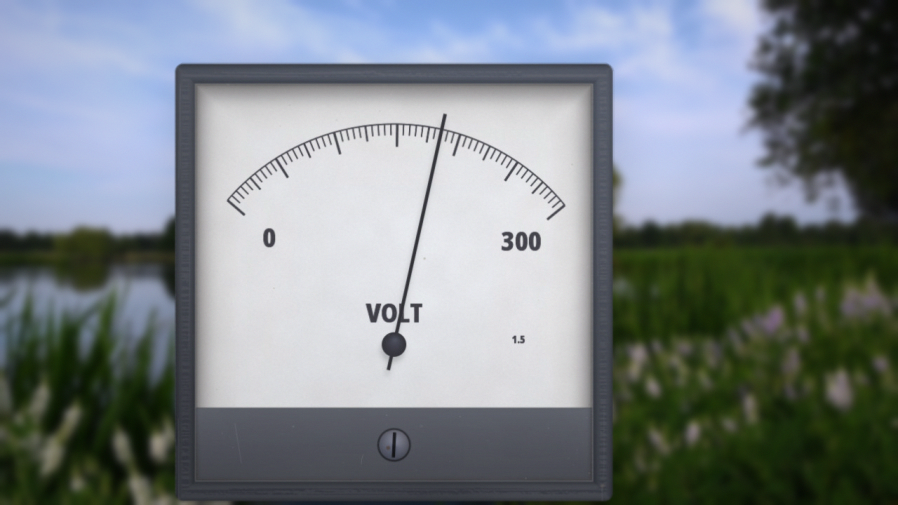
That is V 185
